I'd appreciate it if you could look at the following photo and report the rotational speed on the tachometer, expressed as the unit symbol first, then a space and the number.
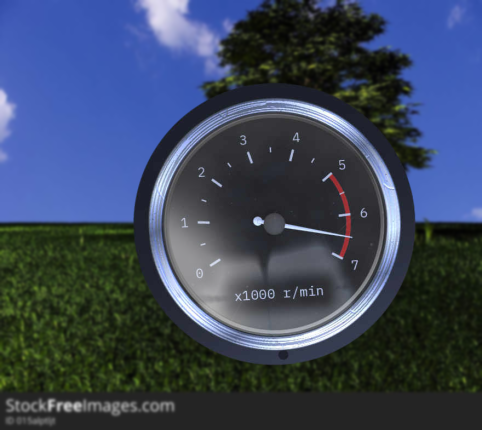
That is rpm 6500
